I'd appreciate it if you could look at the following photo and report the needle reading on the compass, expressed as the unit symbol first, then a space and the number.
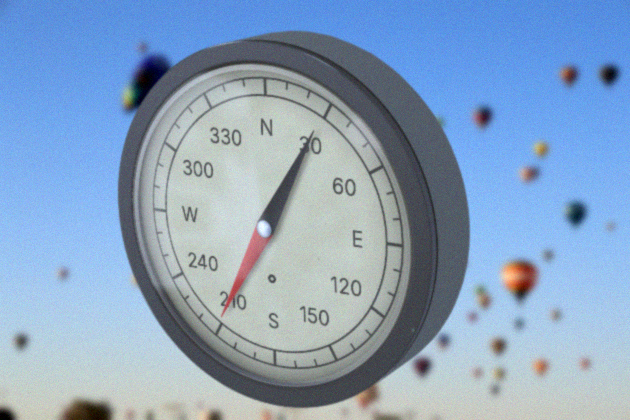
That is ° 210
